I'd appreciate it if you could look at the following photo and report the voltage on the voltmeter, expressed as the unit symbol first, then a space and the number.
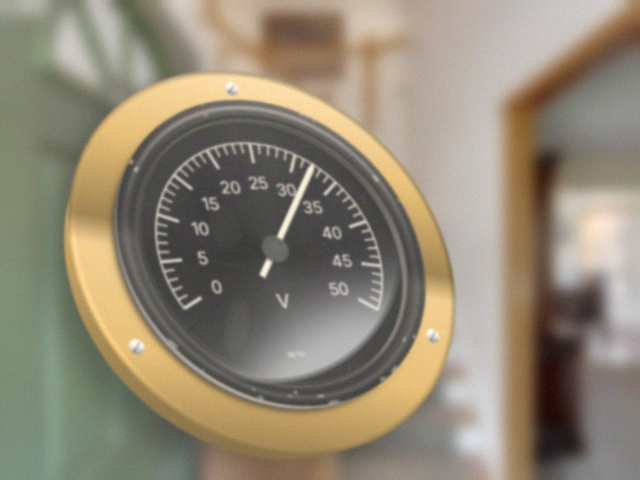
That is V 32
